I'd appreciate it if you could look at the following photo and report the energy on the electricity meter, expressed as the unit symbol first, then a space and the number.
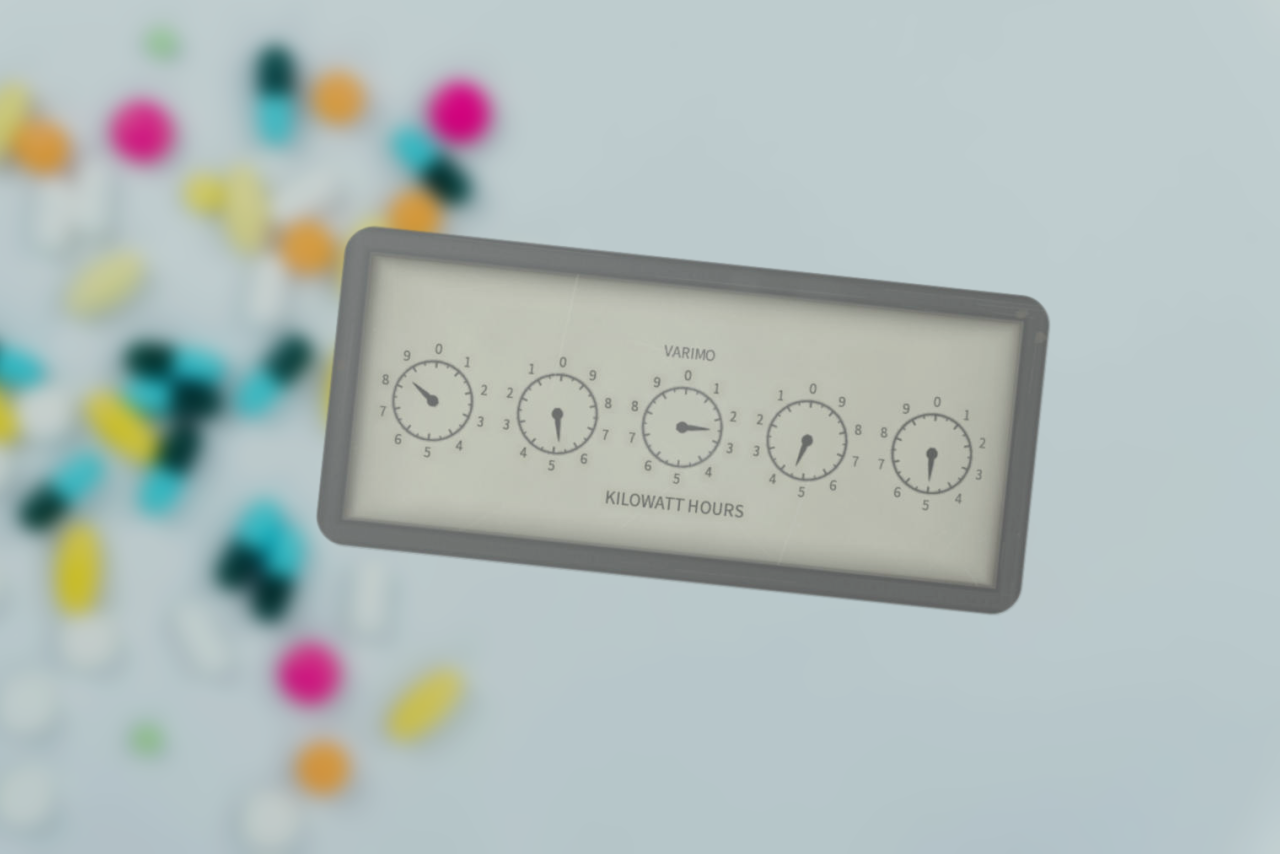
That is kWh 85245
